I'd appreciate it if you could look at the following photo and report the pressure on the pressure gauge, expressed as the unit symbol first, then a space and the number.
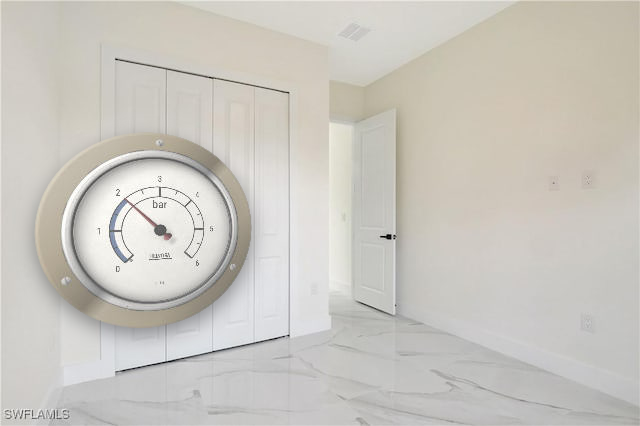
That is bar 2
